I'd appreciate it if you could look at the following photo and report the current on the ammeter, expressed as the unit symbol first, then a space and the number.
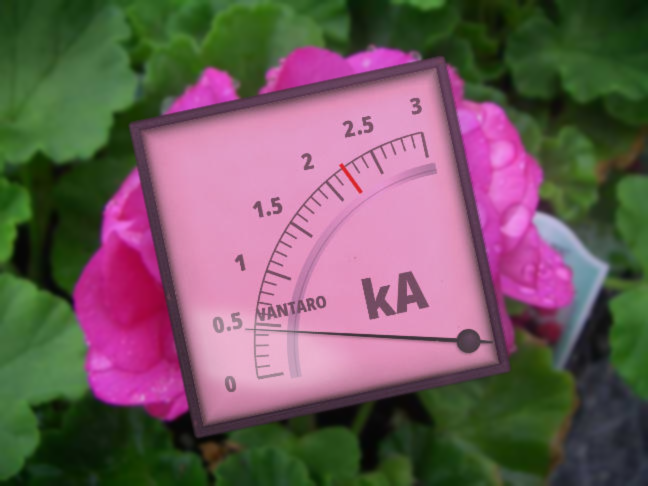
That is kA 0.45
